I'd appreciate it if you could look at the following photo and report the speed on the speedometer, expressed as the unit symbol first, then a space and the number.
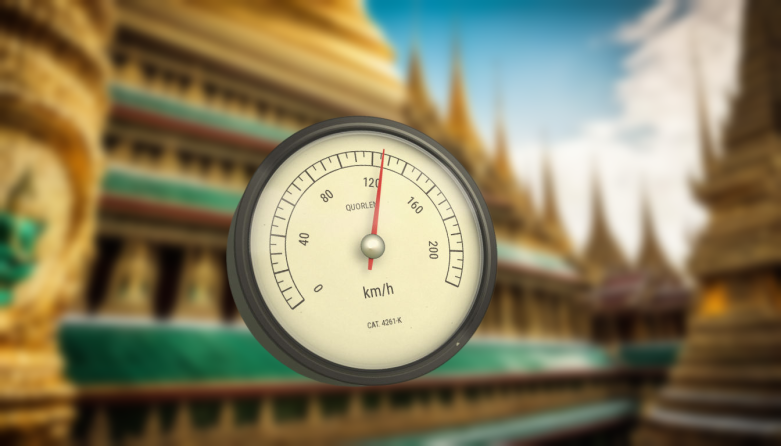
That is km/h 125
